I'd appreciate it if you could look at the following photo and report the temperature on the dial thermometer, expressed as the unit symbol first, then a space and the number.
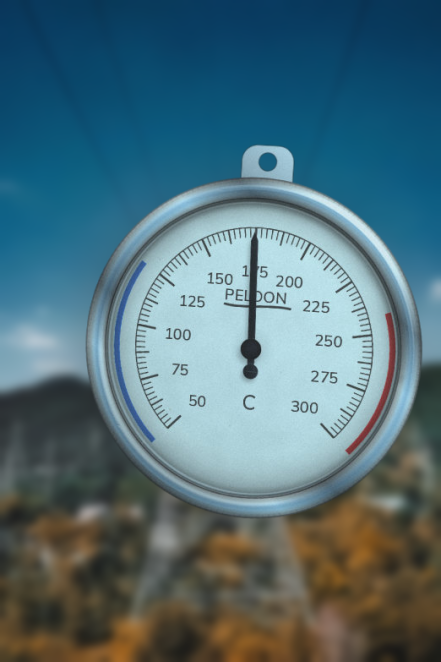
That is °C 175
